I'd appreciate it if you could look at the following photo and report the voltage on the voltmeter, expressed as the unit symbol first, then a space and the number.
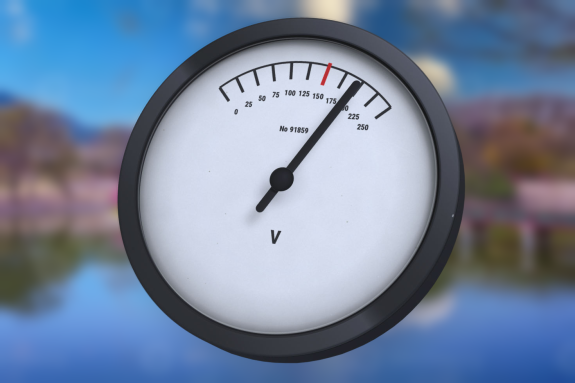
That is V 200
